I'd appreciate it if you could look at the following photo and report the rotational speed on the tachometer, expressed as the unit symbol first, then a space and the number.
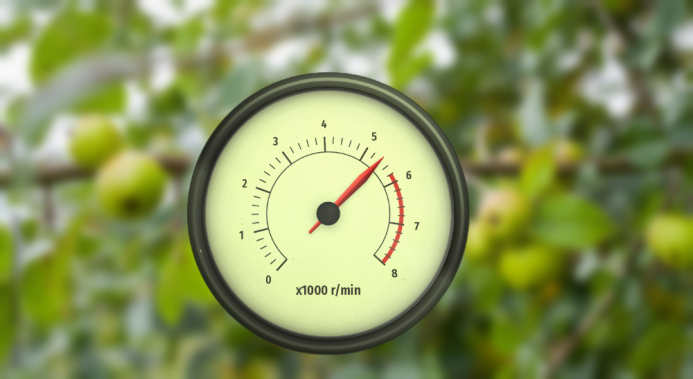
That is rpm 5400
